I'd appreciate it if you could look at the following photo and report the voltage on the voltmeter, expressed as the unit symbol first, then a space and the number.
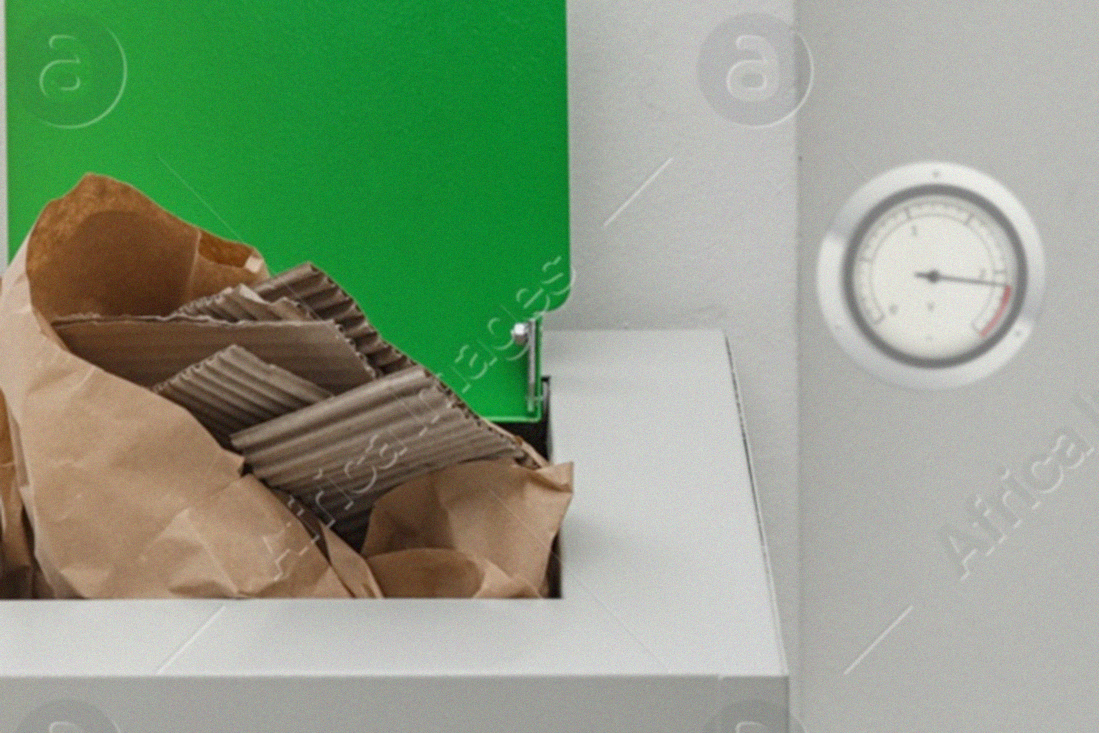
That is V 2.1
